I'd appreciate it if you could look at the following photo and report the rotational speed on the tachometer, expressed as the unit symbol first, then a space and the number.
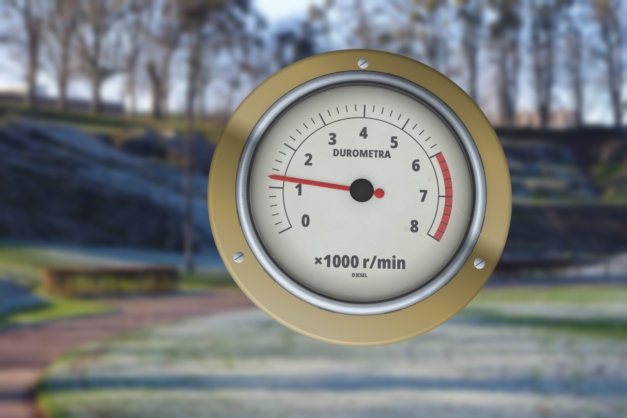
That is rpm 1200
